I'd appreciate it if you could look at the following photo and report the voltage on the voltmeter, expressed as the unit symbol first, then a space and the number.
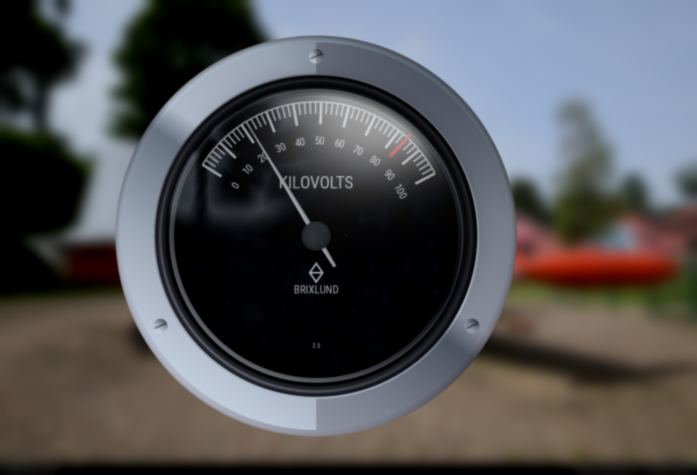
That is kV 22
